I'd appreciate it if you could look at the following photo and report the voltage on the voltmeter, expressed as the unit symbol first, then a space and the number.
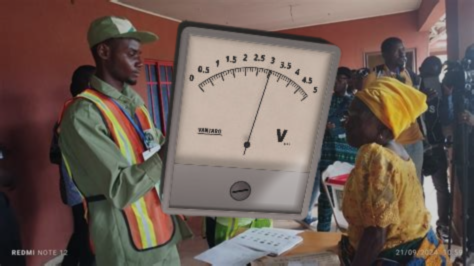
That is V 3
